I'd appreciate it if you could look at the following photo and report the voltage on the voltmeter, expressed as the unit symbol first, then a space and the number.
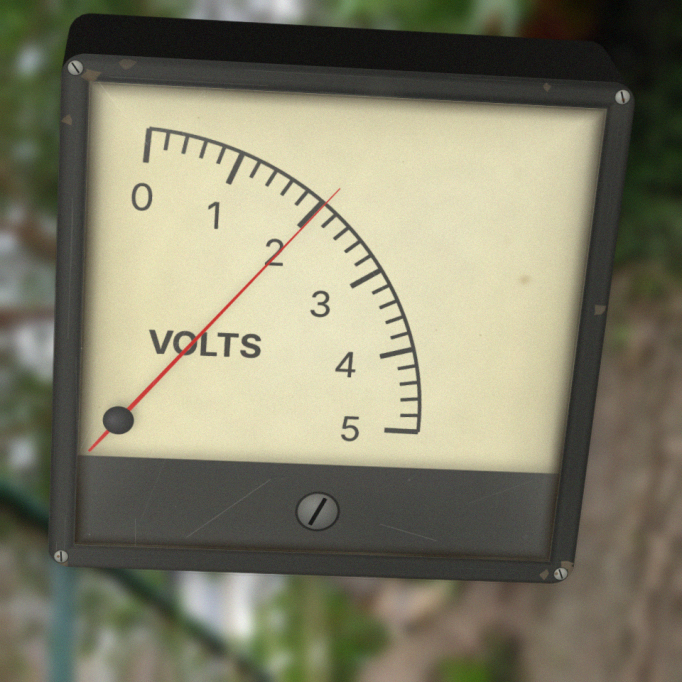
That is V 2
